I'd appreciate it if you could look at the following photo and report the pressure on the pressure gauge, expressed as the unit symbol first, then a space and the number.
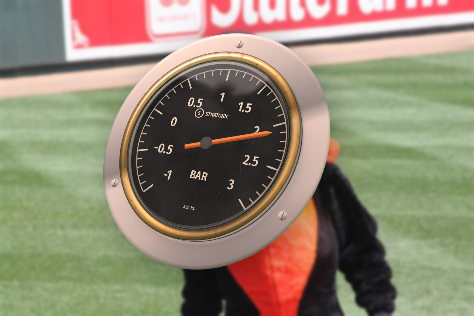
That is bar 2.1
